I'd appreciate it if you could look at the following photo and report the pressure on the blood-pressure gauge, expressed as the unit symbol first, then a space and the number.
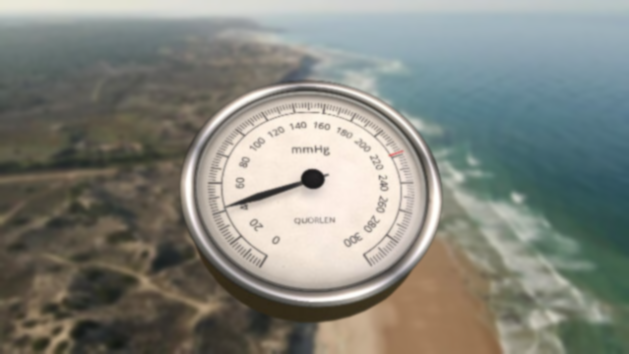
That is mmHg 40
